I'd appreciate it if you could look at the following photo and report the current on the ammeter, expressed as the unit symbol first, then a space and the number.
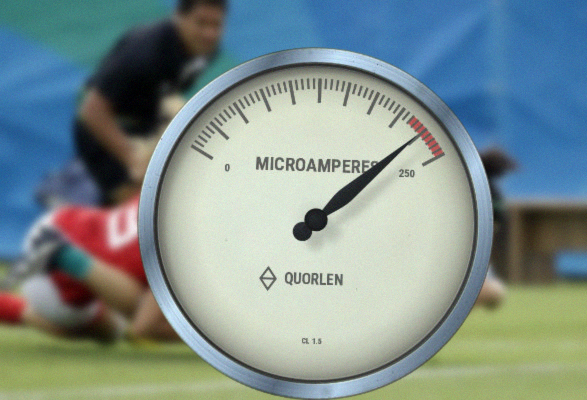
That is µA 225
